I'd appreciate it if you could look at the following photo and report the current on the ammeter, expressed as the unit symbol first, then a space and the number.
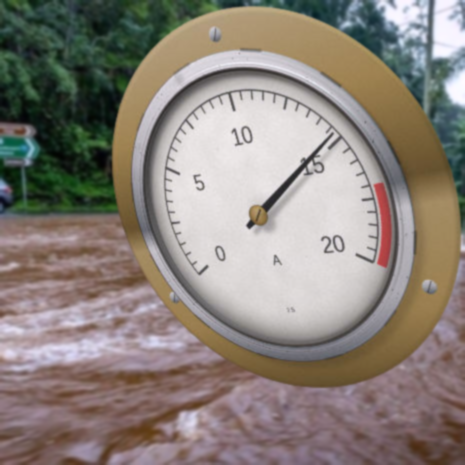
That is A 14.75
